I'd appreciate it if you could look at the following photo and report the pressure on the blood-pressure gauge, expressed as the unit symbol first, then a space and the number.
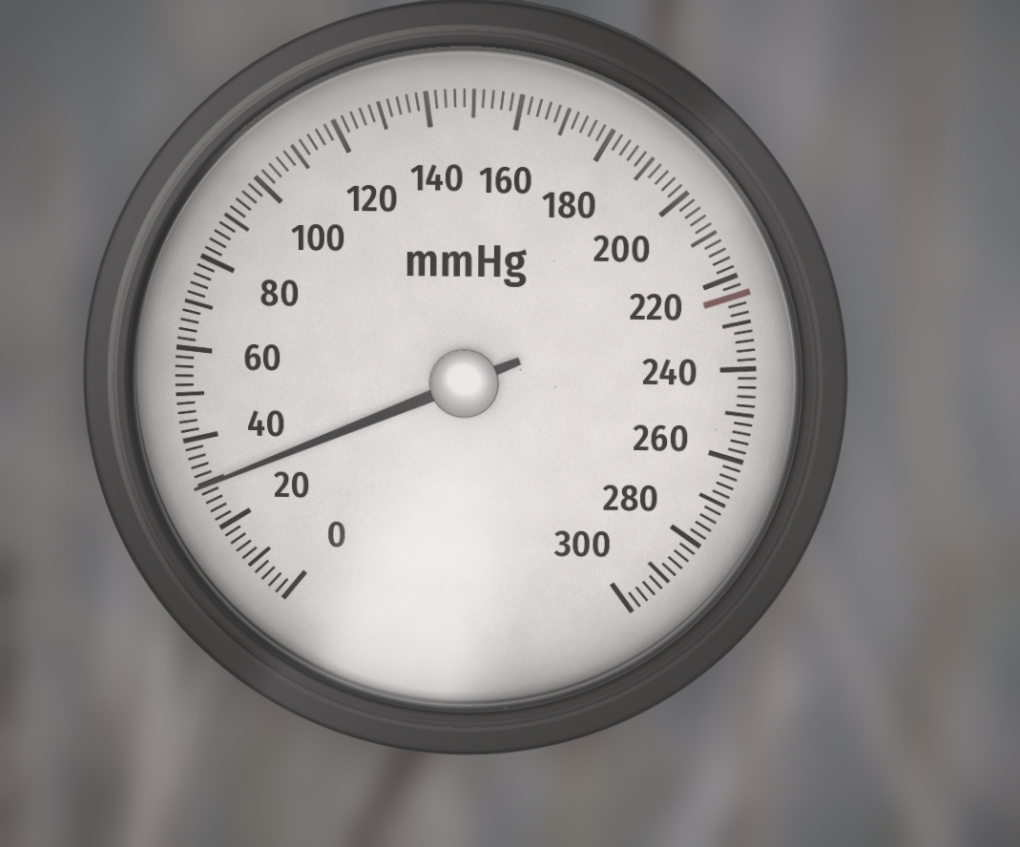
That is mmHg 30
